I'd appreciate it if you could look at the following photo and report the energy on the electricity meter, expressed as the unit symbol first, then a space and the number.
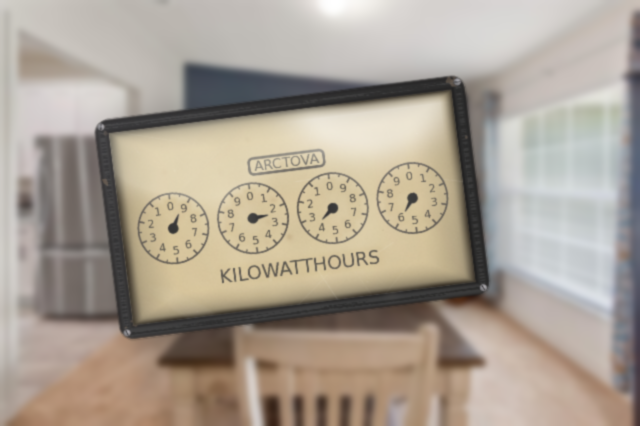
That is kWh 9236
